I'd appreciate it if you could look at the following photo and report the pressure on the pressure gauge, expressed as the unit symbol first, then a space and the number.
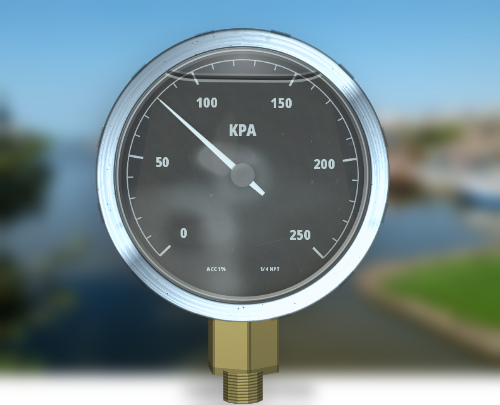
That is kPa 80
